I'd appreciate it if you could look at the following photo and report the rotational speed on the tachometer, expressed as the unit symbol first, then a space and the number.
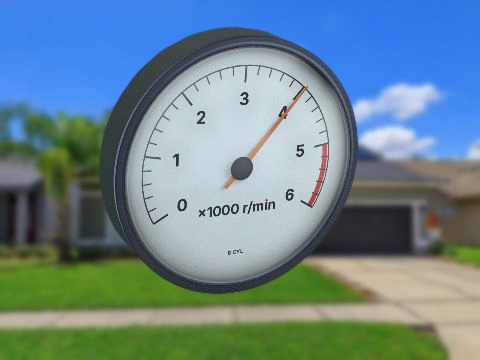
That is rpm 4000
